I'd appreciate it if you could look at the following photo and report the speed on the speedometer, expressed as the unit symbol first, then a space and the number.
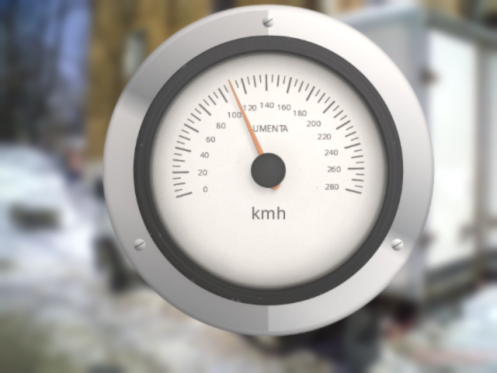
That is km/h 110
